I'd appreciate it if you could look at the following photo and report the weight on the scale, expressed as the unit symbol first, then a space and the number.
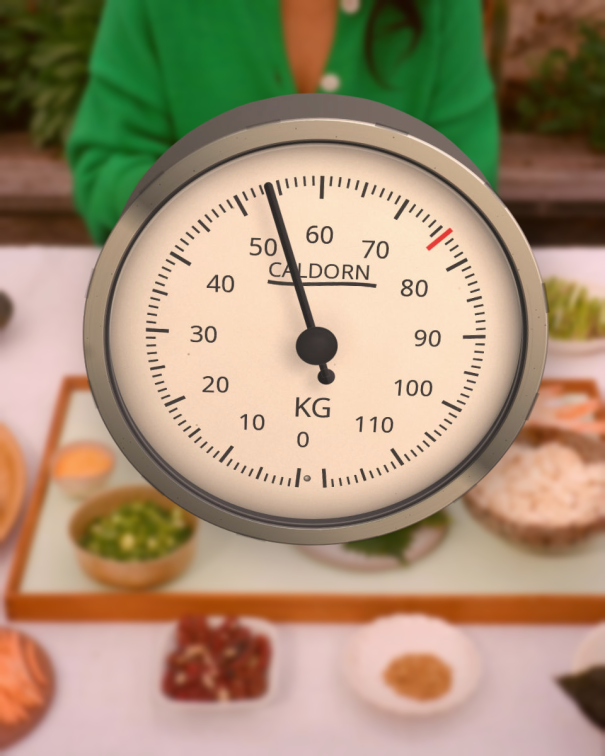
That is kg 54
